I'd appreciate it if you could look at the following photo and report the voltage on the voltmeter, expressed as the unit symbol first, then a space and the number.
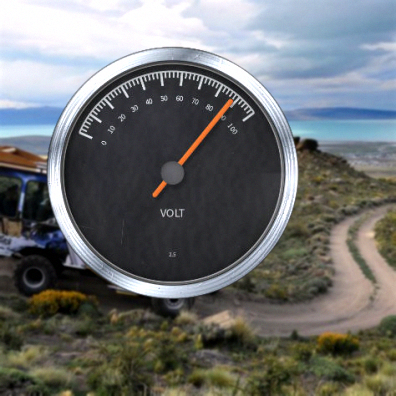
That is V 88
